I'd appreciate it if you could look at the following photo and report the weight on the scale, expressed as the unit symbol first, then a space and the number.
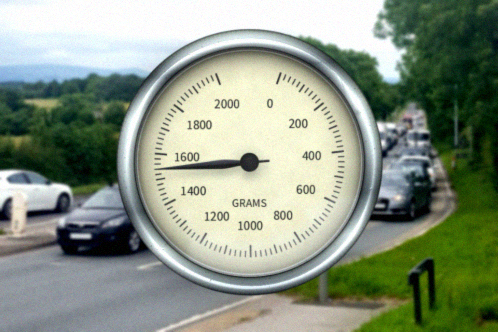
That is g 1540
